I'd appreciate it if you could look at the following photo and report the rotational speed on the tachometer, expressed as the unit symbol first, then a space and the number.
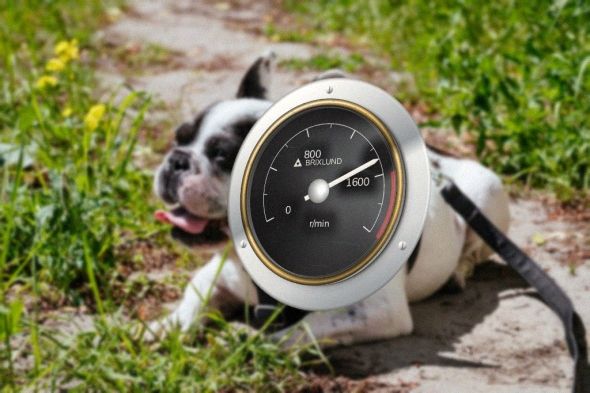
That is rpm 1500
